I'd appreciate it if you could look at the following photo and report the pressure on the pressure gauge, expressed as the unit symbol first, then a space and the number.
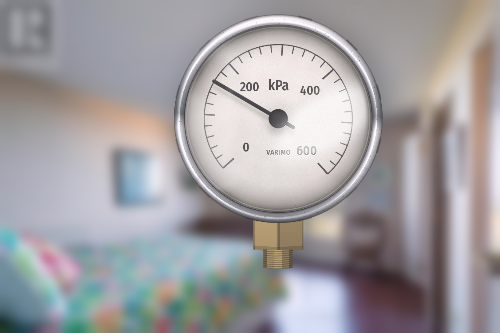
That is kPa 160
